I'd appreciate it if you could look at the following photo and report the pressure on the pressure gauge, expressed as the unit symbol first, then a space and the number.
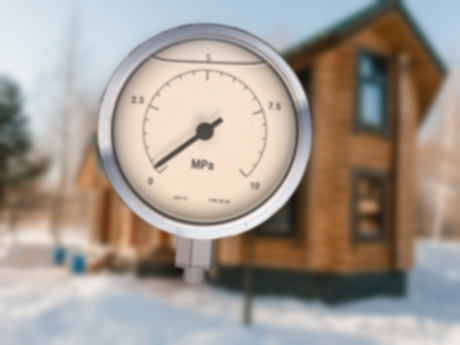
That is MPa 0.25
